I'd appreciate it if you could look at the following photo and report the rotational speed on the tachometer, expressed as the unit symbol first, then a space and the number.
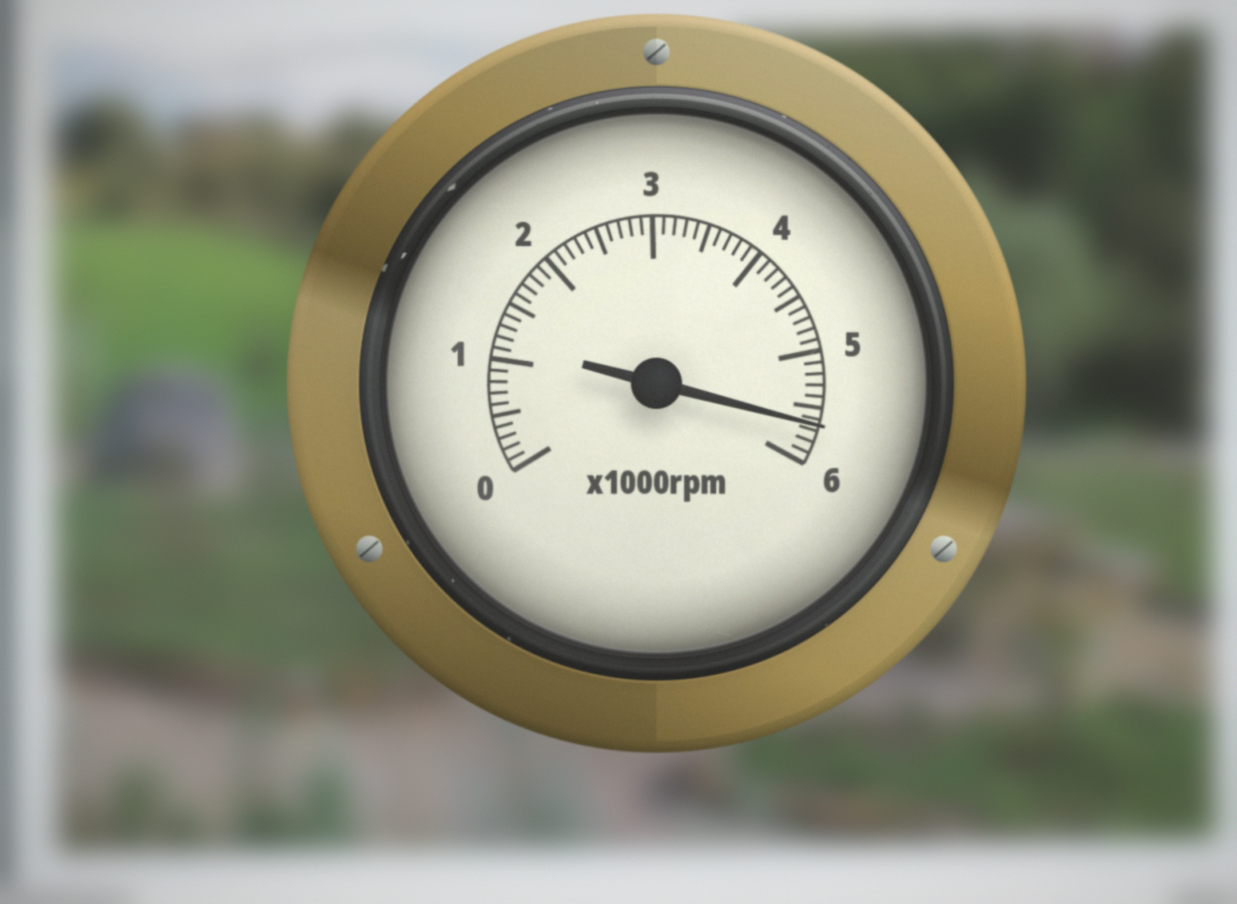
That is rpm 5650
